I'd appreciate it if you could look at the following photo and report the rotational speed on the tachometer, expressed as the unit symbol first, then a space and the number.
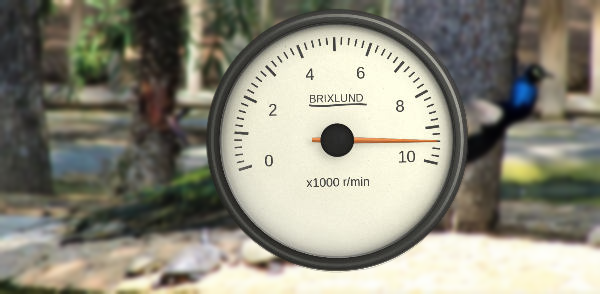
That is rpm 9400
